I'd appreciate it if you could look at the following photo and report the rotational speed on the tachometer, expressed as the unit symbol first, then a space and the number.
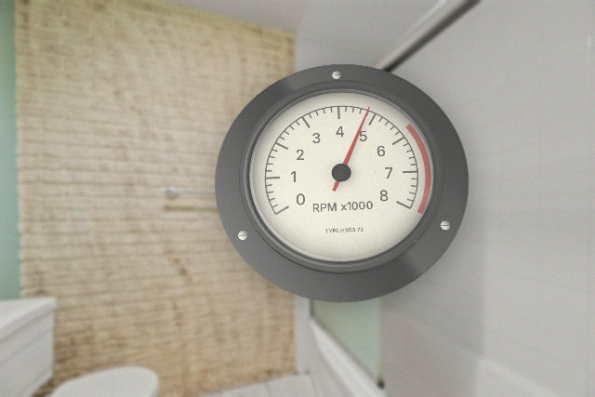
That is rpm 4800
